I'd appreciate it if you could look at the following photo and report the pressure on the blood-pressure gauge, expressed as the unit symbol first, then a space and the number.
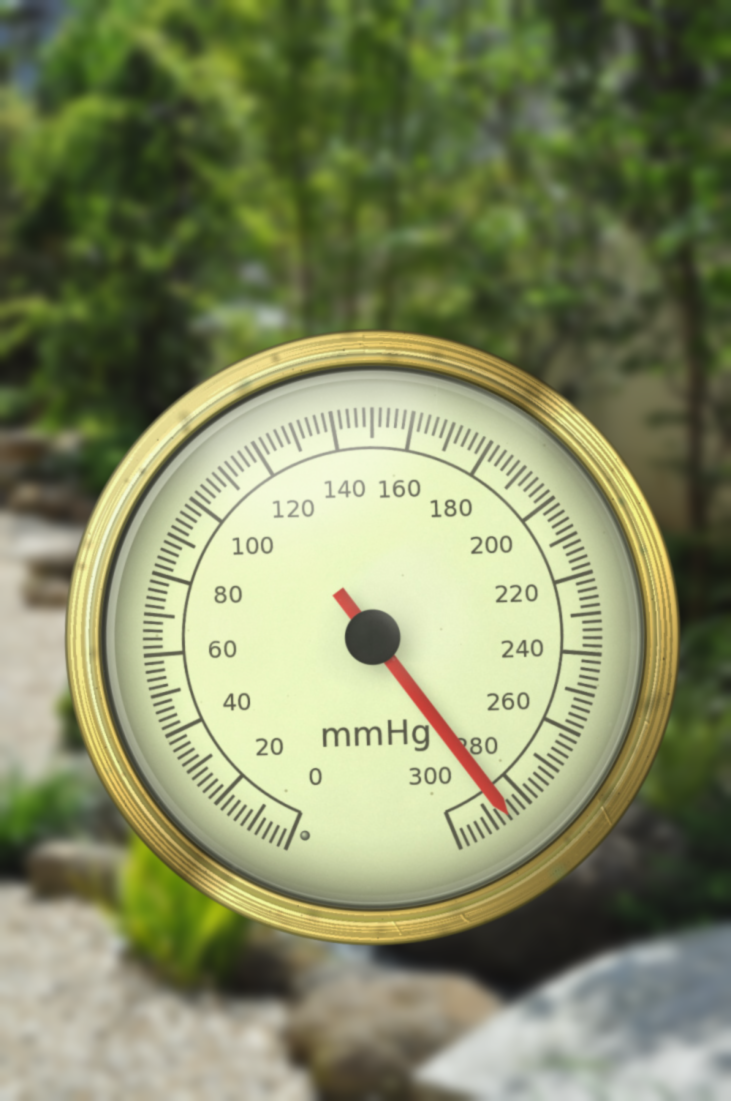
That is mmHg 286
